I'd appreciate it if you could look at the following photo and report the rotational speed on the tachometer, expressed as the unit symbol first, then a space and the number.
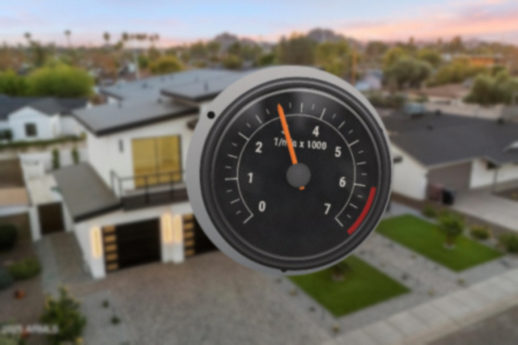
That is rpm 3000
